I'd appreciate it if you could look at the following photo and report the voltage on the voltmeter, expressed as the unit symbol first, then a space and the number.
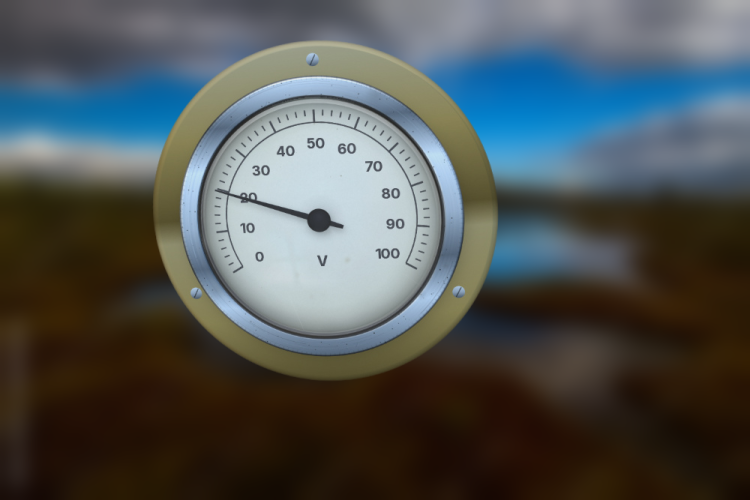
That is V 20
